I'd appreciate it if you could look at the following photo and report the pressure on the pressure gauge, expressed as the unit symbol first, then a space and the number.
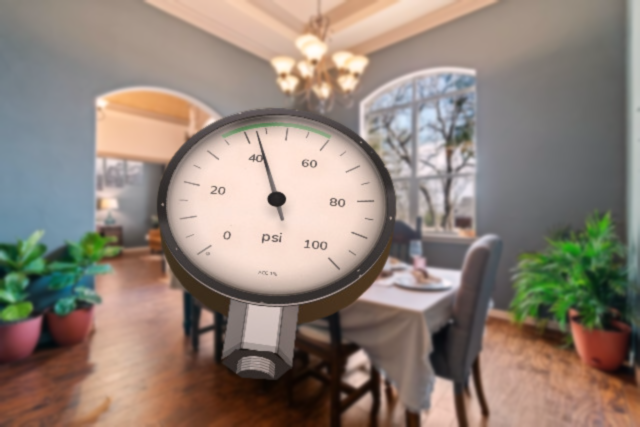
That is psi 42.5
